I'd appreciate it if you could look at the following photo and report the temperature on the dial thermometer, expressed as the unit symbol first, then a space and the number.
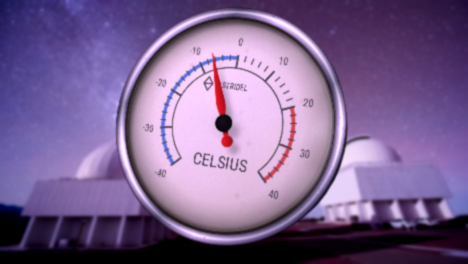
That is °C -6
